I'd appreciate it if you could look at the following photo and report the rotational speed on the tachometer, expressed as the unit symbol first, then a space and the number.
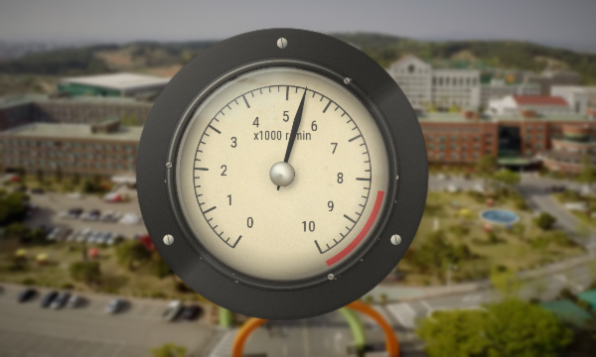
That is rpm 5400
